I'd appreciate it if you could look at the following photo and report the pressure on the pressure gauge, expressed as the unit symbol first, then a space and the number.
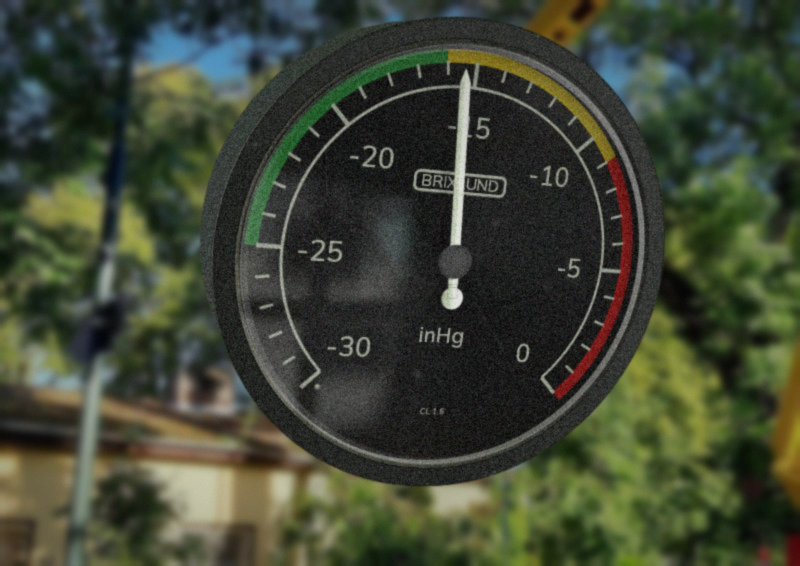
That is inHg -15.5
